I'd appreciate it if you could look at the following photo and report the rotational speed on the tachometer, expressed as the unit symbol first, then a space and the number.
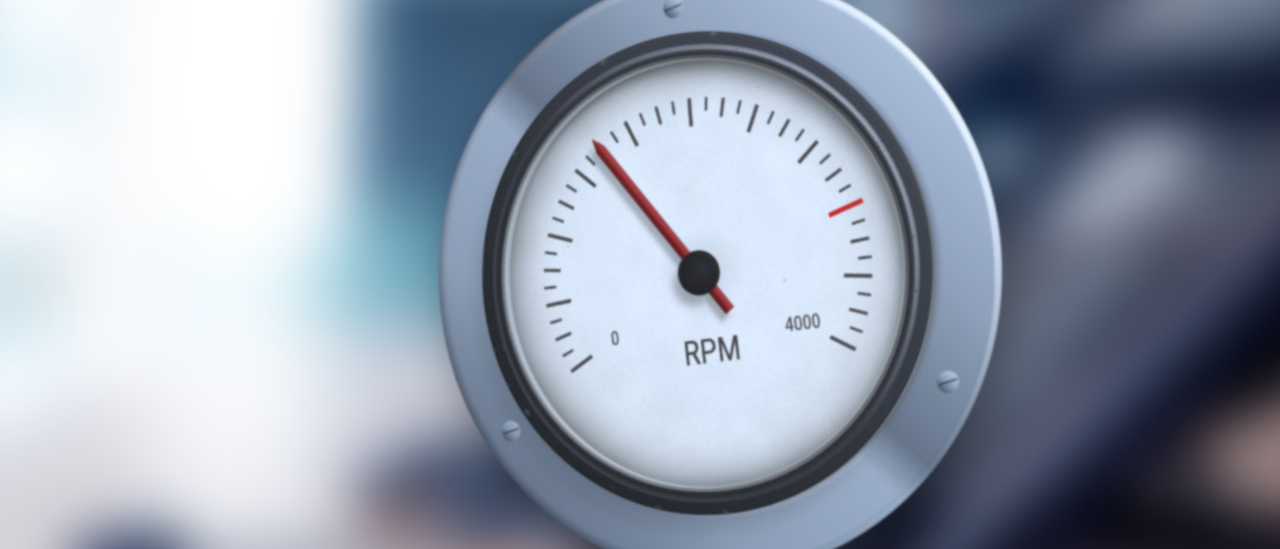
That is rpm 1400
